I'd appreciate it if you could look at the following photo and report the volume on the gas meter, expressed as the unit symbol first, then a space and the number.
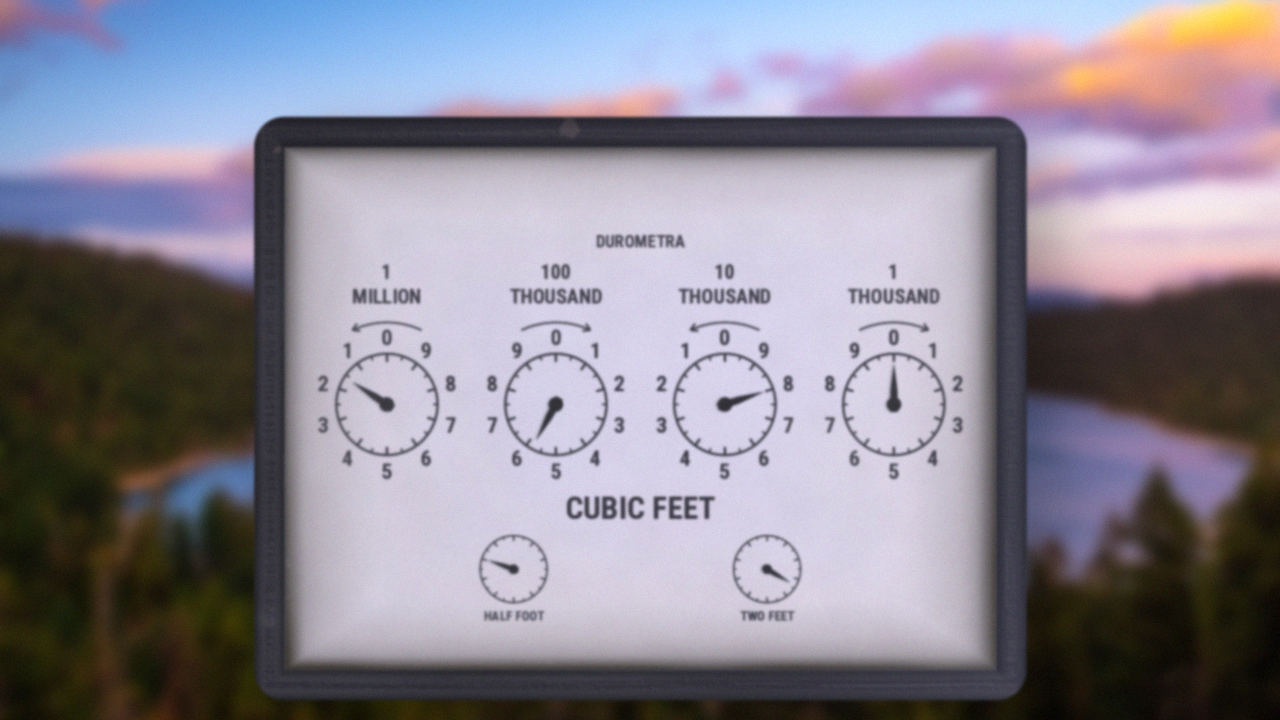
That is ft³ 158000
